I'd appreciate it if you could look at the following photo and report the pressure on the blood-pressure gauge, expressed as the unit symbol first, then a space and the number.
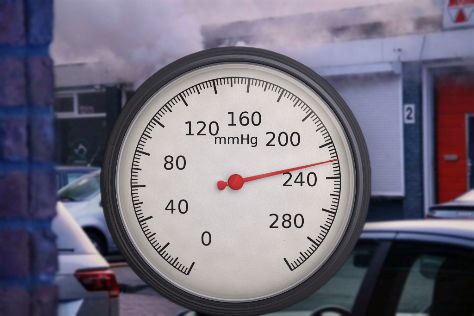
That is mmHg 230
